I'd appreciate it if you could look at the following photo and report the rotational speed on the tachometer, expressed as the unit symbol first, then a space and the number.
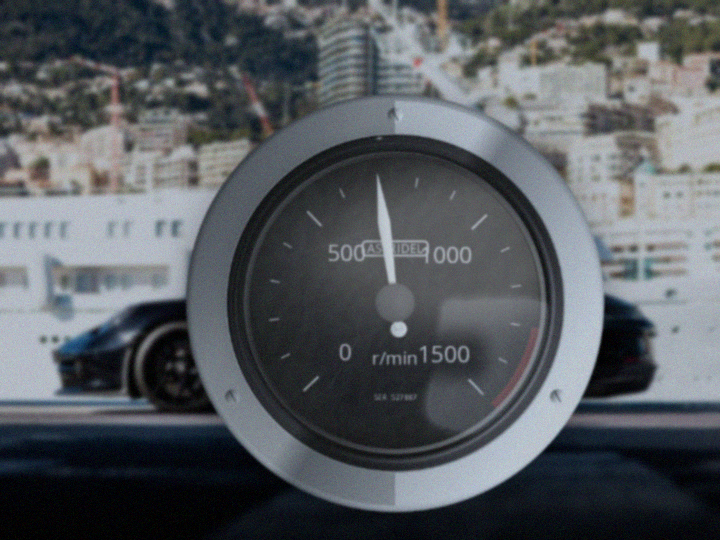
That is rpm 700
